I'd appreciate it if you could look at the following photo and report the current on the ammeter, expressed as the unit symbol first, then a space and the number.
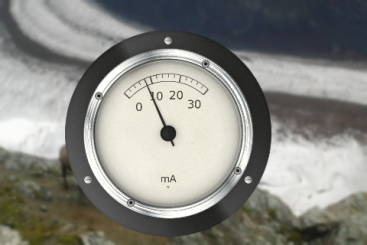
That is mA 8
